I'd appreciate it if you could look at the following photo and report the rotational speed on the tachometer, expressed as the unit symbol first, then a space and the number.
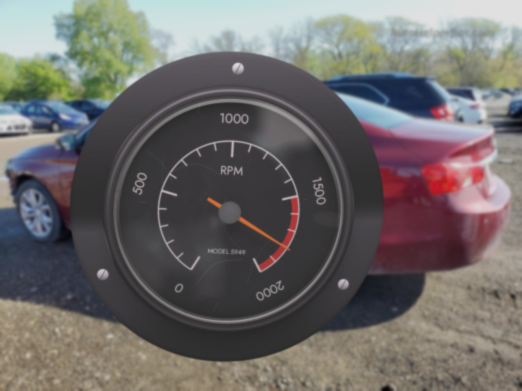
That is rpm 1800
